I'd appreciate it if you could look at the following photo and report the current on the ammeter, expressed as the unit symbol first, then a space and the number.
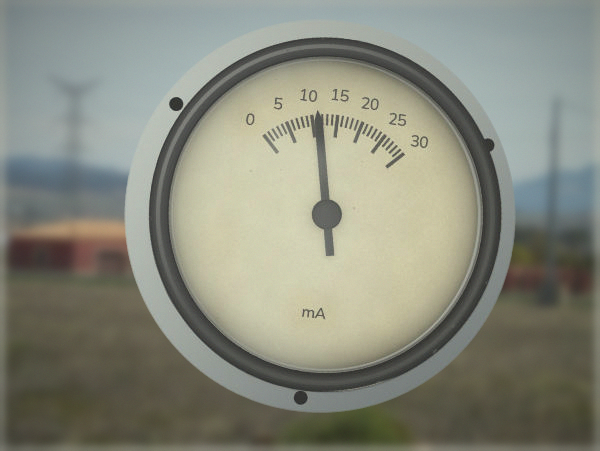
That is mA 11
